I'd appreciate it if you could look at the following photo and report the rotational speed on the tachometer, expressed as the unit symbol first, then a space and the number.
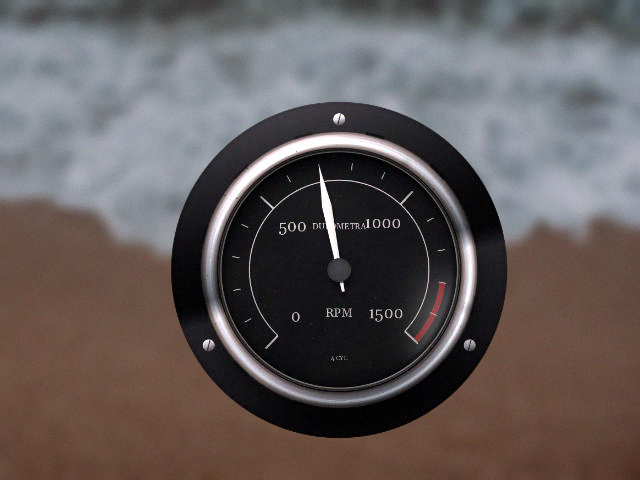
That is rpm 700
